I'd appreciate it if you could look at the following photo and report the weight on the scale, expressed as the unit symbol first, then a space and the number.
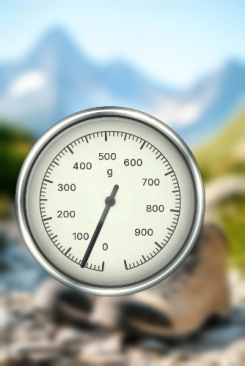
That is g 50
